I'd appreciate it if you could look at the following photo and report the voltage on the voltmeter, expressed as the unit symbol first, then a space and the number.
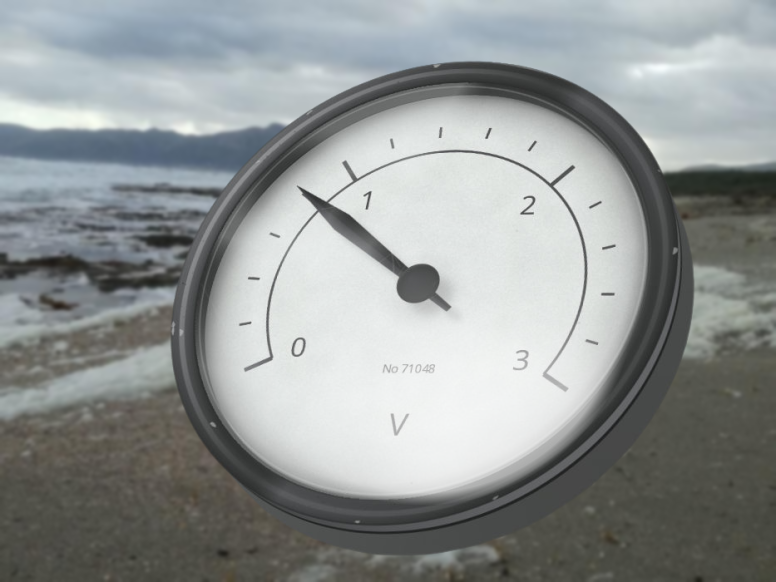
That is V 0.8
